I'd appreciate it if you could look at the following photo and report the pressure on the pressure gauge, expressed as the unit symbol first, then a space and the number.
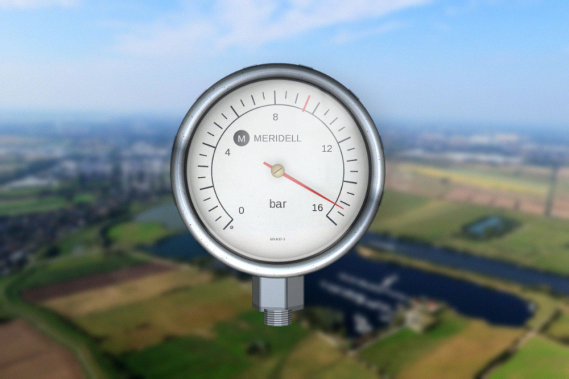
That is bar 15.25
